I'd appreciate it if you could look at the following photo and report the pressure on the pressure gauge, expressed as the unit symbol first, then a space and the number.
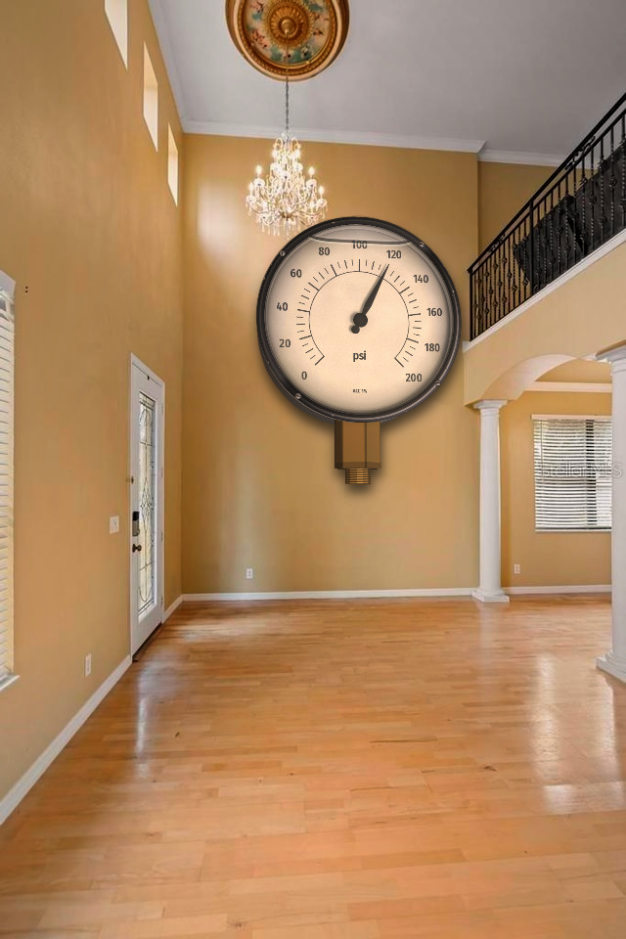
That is psi 120
